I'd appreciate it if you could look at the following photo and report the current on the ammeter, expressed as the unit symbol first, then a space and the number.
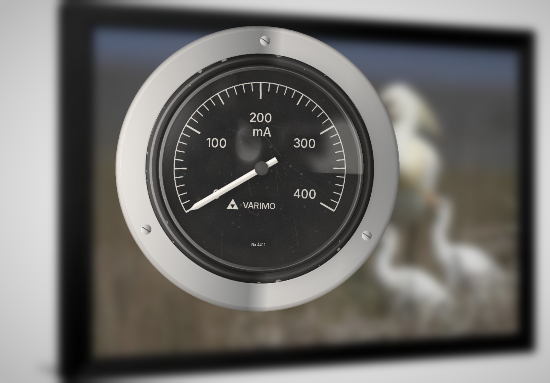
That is mA 0
